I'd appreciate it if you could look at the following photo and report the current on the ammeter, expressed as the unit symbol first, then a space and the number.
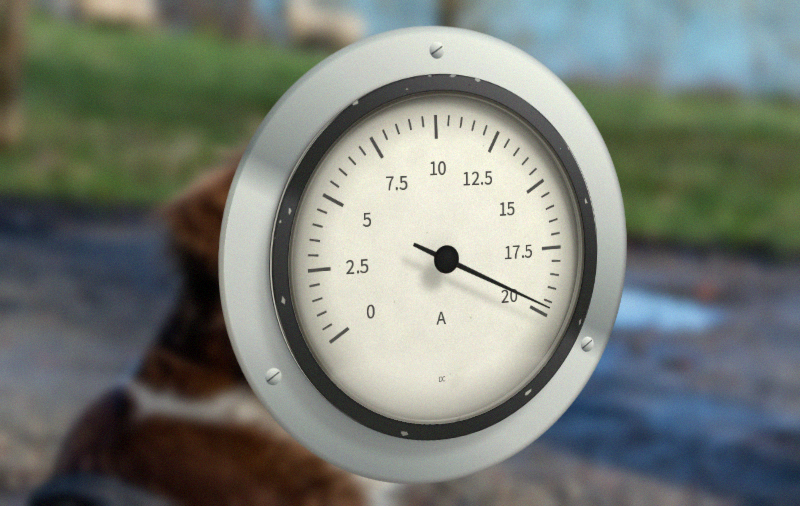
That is A 19.75
